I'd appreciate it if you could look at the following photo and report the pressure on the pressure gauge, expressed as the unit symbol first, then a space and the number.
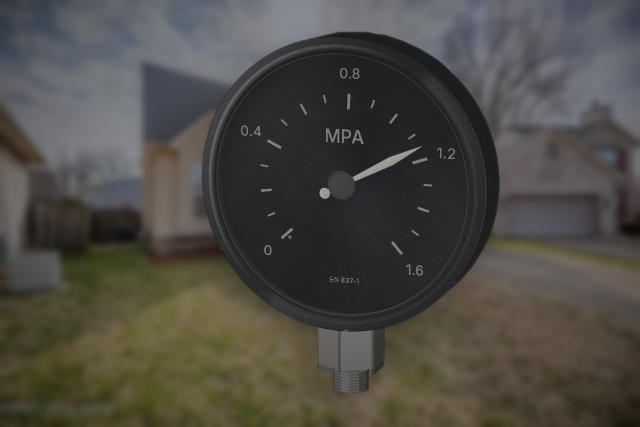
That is MPa 1.15
